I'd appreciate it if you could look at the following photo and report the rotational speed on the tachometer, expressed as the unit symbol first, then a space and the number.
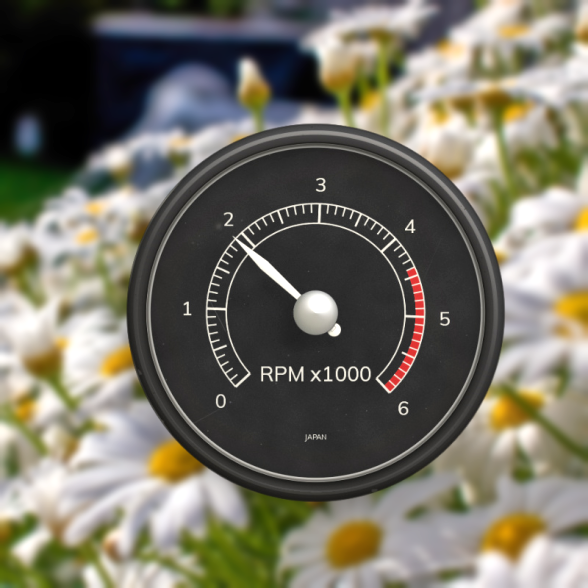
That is rpm 1900
